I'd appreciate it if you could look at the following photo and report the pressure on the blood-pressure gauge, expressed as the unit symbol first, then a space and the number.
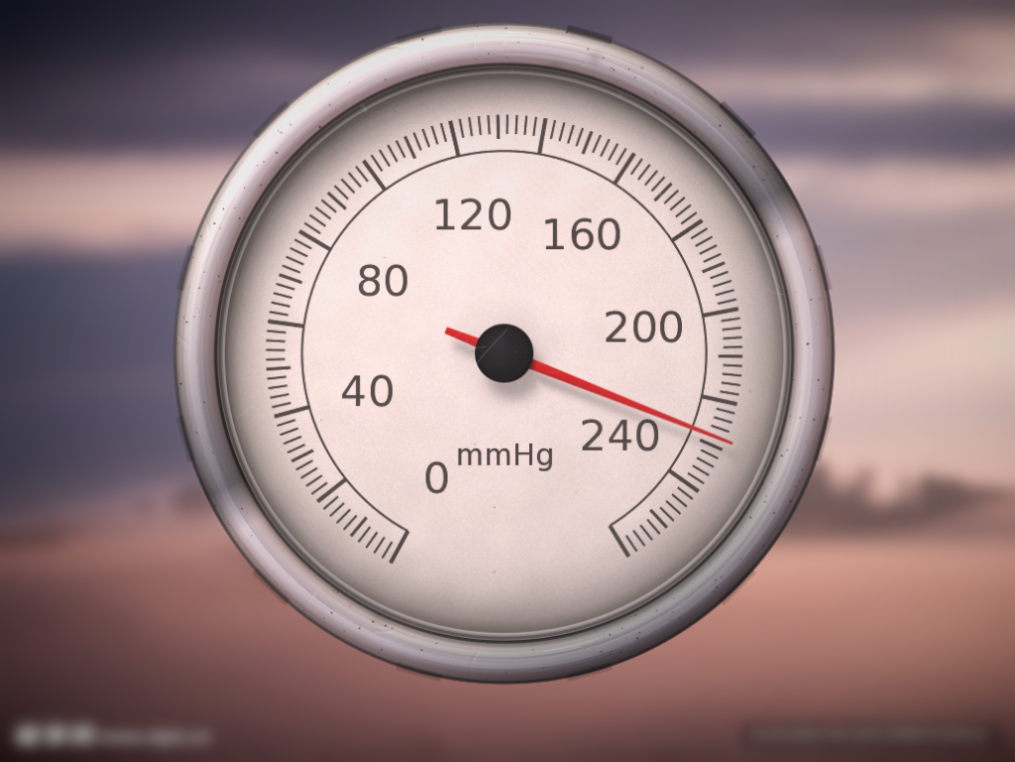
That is mmHg 228
